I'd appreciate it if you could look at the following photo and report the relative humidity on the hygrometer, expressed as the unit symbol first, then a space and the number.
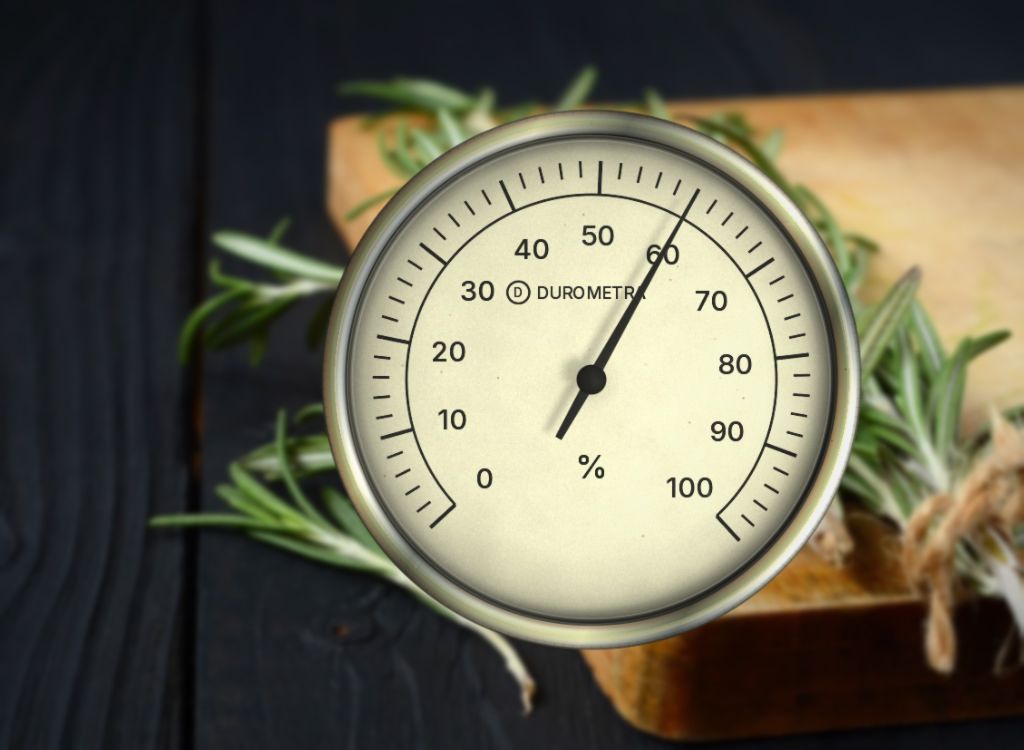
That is % 60
